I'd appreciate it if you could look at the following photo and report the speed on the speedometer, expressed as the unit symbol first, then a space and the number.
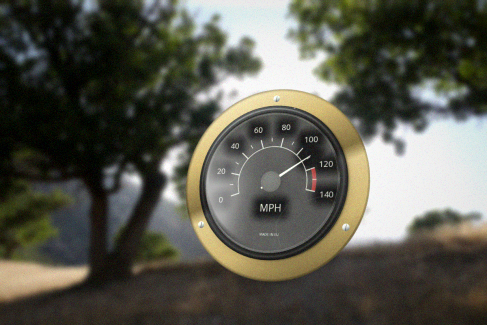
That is mph 110
